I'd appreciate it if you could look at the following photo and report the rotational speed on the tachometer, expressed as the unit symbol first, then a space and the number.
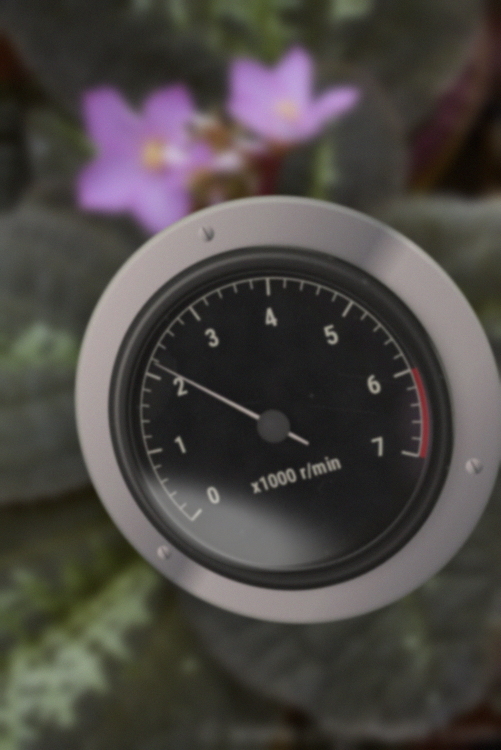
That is rpm 2200
